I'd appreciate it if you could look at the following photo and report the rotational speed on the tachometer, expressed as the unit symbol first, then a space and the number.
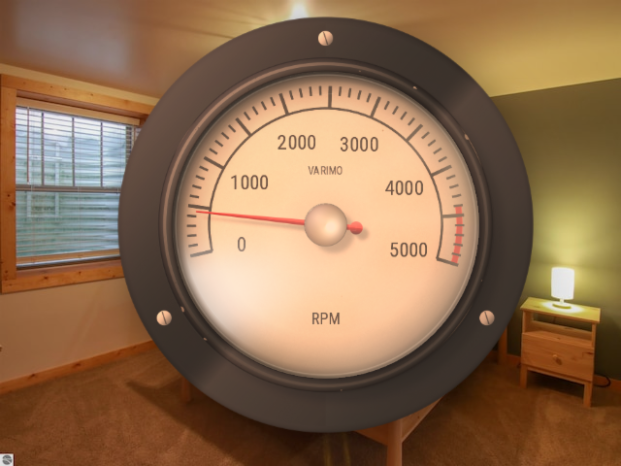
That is rpm 450
